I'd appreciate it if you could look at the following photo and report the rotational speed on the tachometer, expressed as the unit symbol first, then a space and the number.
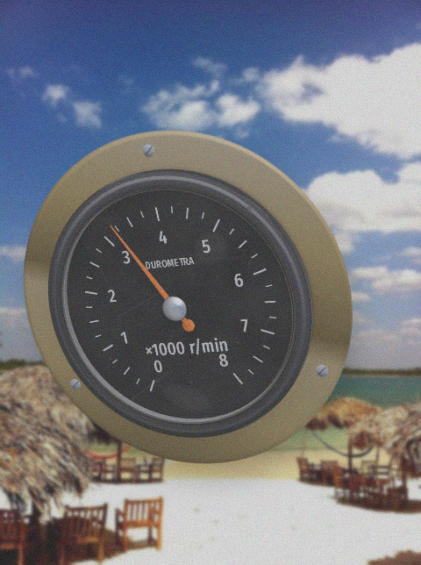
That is rpm 3250
